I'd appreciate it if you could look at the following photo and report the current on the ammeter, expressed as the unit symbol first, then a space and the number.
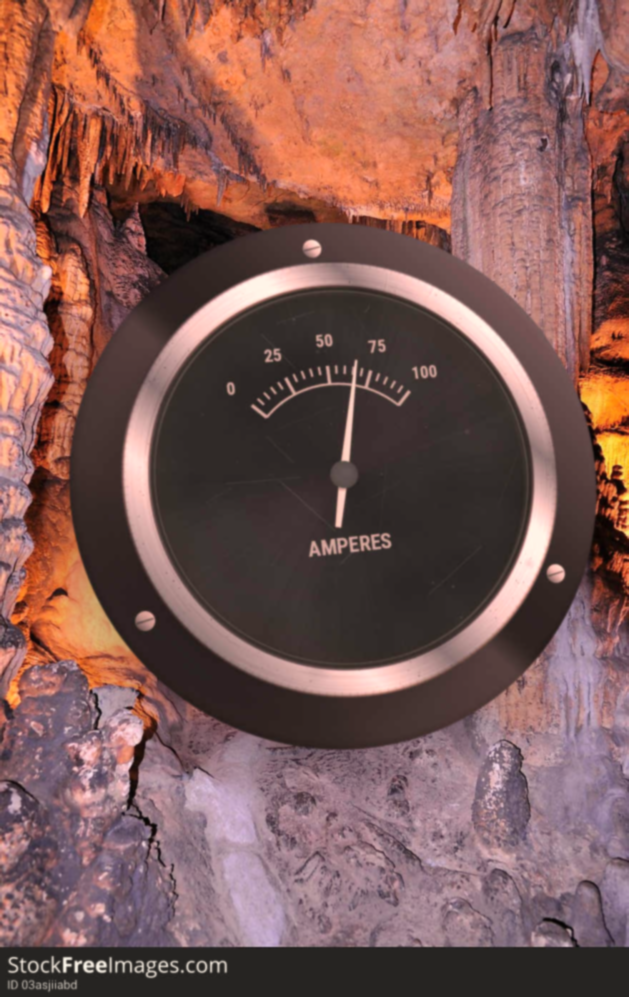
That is A 65
